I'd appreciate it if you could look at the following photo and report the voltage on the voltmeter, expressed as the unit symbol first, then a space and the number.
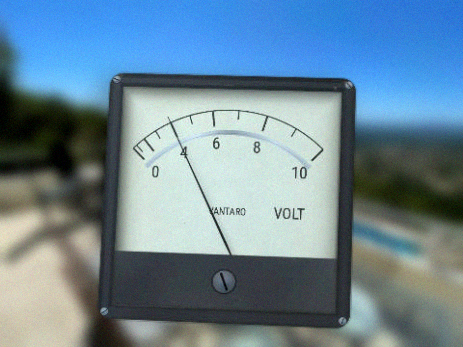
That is V 4
